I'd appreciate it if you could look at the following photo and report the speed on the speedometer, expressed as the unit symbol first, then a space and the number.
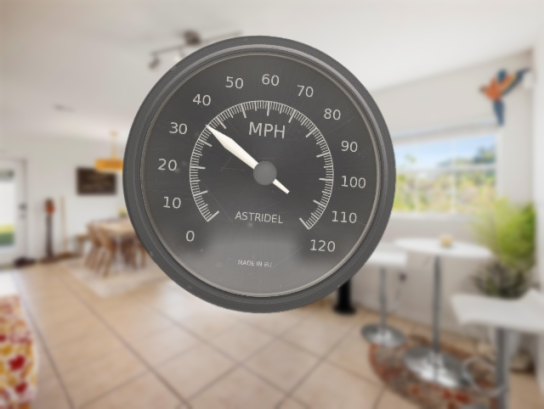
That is mph 35
